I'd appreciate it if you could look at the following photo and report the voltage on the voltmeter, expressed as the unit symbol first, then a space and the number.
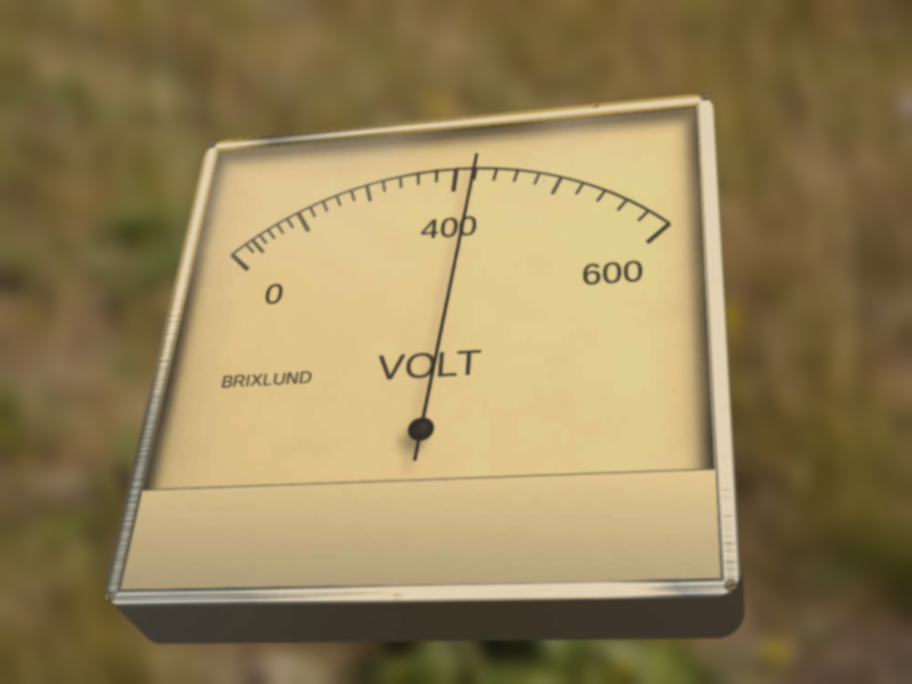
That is V 420
